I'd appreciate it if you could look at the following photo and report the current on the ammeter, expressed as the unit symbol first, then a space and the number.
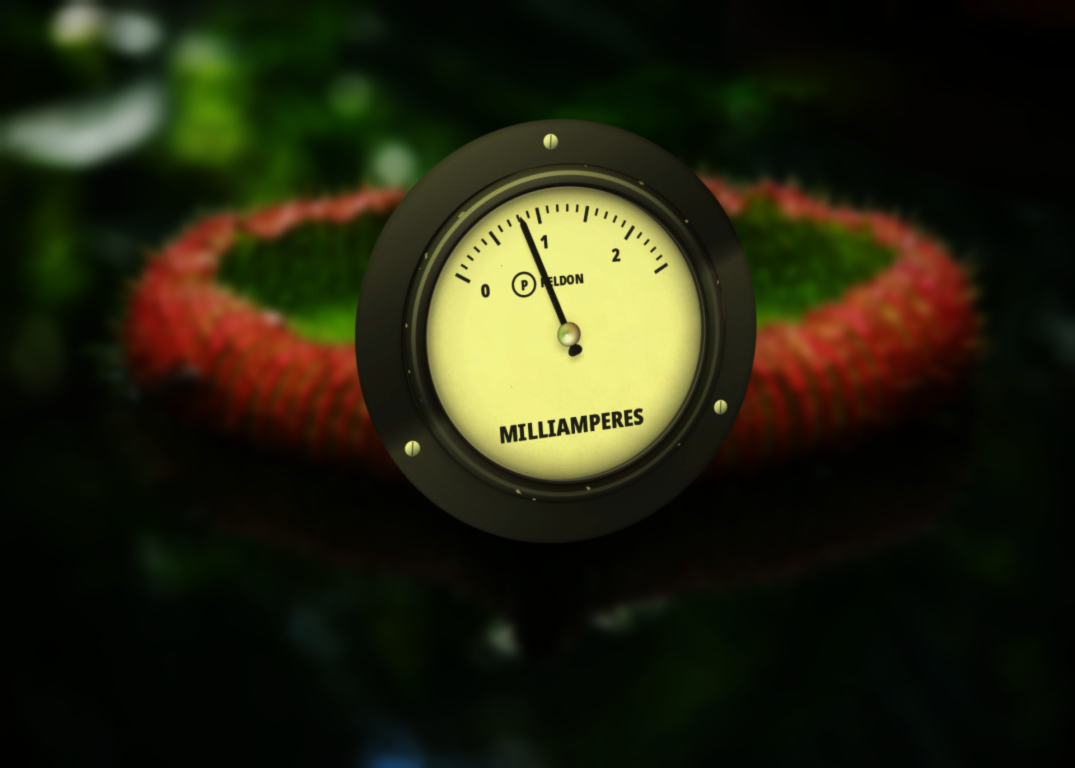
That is mA 0.8
